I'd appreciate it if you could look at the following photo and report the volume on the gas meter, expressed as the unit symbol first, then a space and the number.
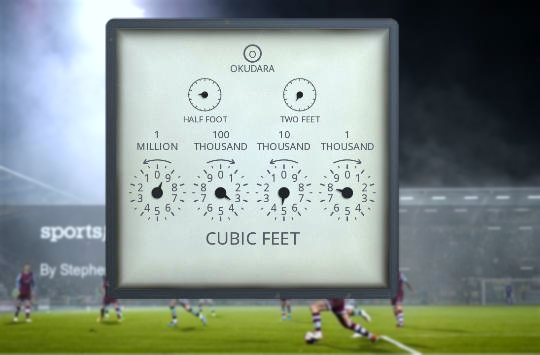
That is ft³ 934800
